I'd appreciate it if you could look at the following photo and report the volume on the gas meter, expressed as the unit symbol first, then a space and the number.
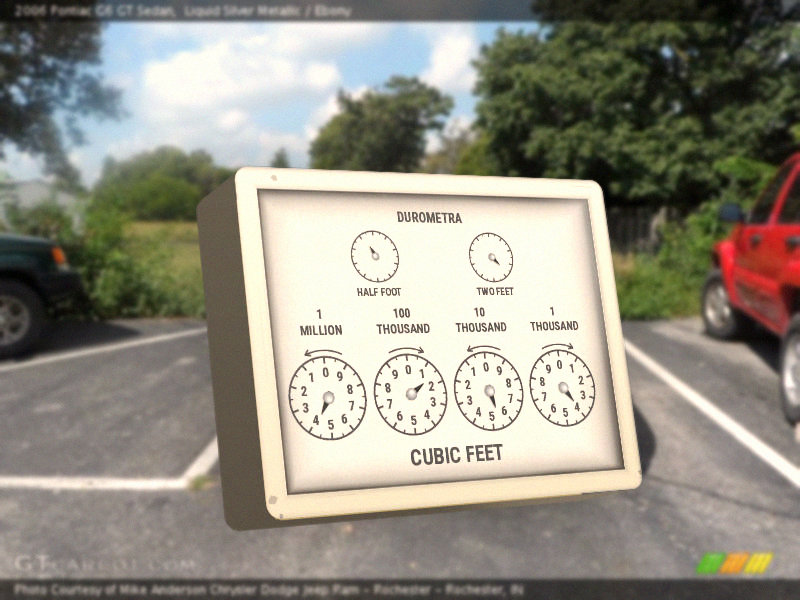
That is ft³ 415400
